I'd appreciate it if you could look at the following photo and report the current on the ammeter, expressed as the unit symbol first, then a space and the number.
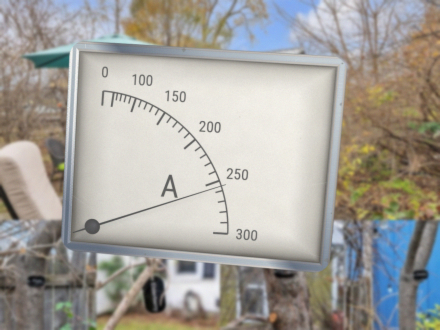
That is A 255
